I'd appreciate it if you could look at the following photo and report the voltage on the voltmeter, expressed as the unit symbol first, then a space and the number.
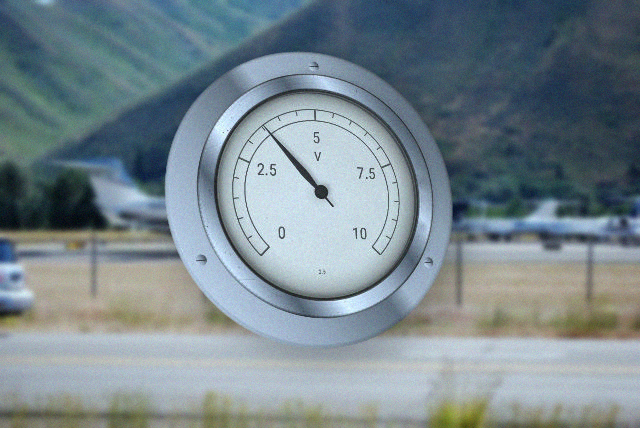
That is V 3.5
